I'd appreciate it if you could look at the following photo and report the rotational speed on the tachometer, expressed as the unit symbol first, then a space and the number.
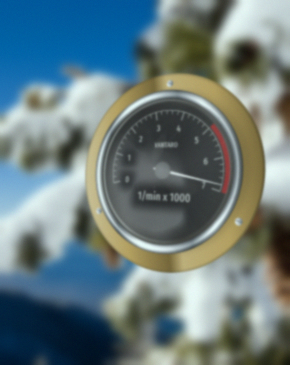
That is rpm 6800
